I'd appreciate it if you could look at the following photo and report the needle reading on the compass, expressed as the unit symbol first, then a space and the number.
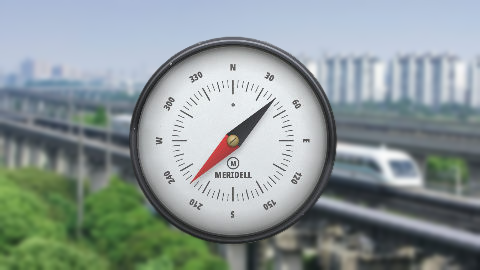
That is ° 225
